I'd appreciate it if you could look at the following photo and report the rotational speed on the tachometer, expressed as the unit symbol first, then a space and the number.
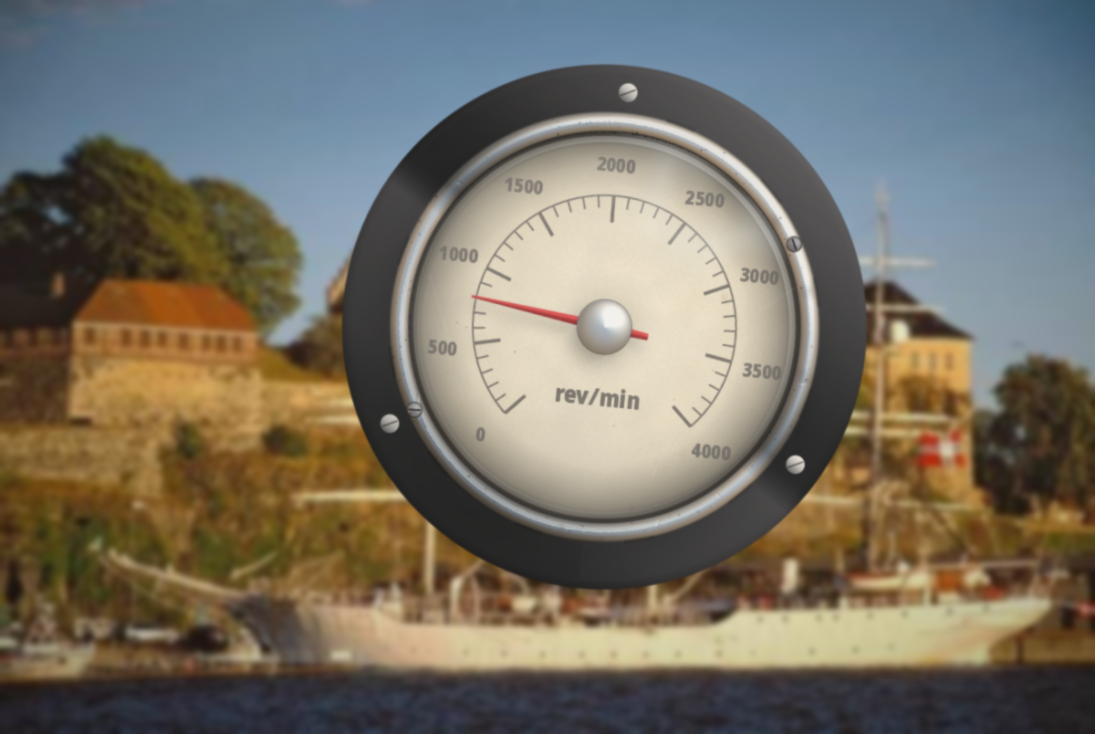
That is rpm 800
